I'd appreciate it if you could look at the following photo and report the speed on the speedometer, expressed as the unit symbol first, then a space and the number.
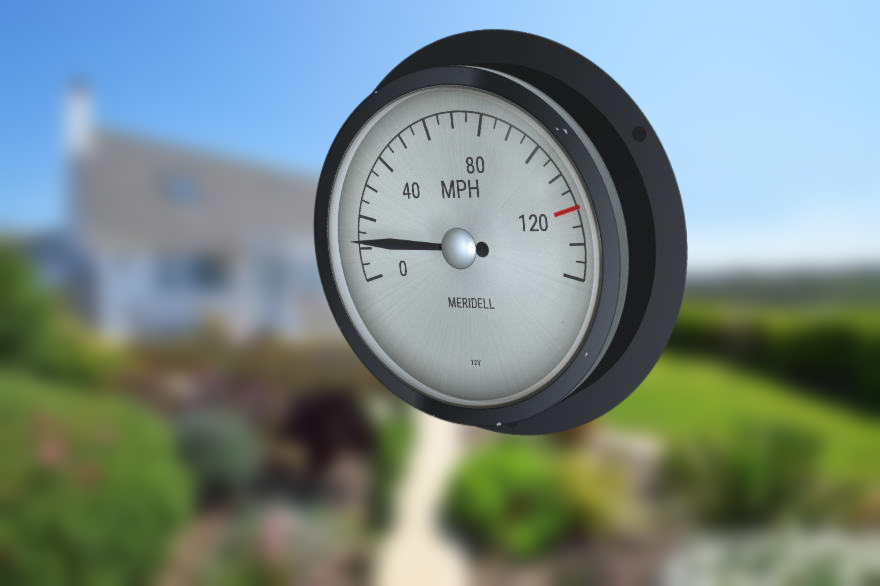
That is mph 12.5
